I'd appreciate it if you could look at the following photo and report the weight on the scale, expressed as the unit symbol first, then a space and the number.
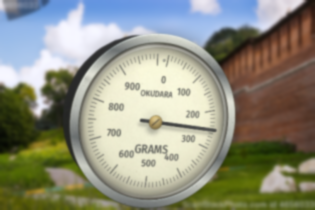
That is g 250
